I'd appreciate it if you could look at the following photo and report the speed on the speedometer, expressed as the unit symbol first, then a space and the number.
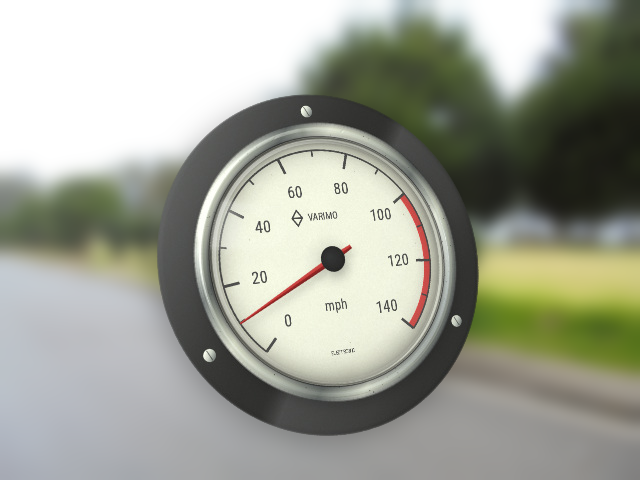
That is mph 10
